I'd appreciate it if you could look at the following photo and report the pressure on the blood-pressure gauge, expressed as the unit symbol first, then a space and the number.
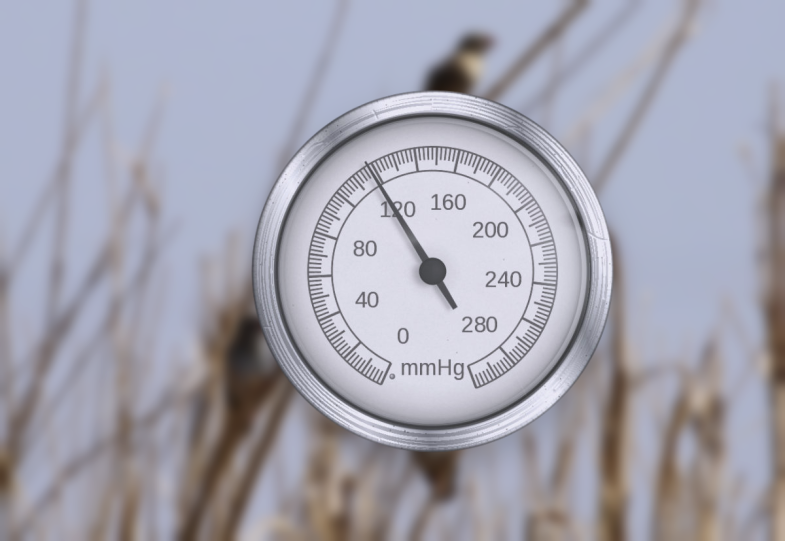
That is mmHg 118
